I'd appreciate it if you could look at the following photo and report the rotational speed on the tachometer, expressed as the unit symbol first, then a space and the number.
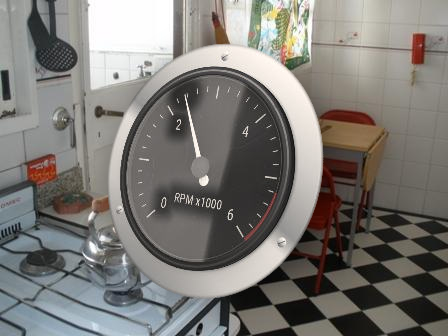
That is rpm 2400
